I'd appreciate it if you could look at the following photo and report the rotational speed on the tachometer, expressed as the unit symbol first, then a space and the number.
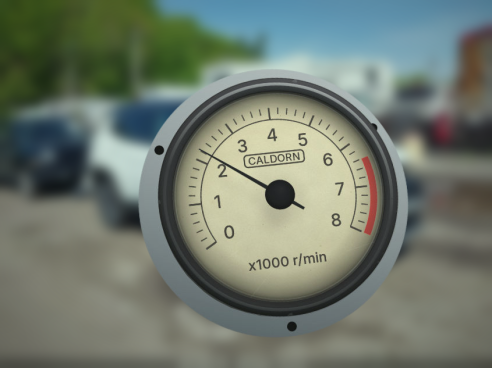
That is rpm 2200
